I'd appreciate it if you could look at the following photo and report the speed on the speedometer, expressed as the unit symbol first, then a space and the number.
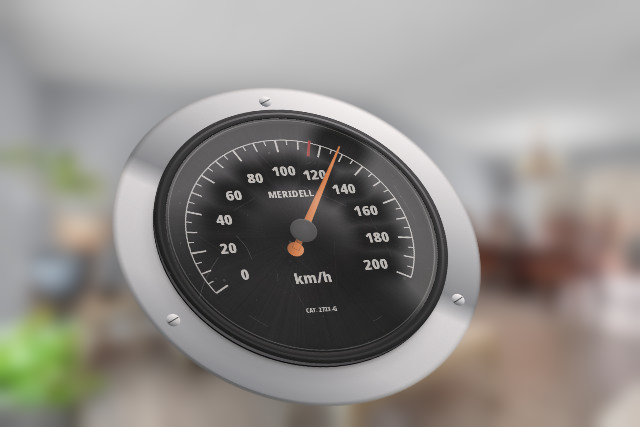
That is km/h 127.5
